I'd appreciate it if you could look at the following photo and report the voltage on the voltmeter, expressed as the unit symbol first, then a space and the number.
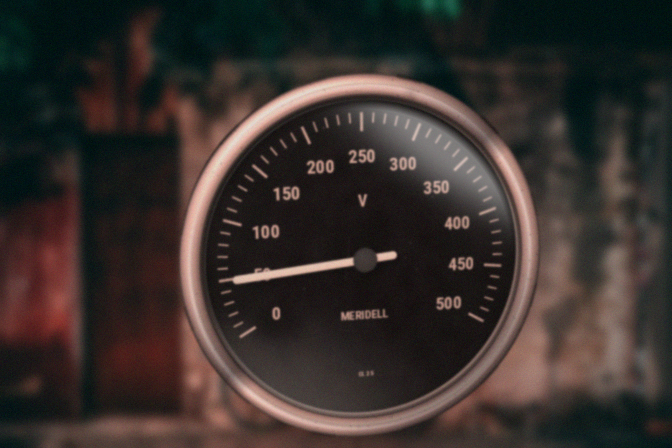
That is V 50
